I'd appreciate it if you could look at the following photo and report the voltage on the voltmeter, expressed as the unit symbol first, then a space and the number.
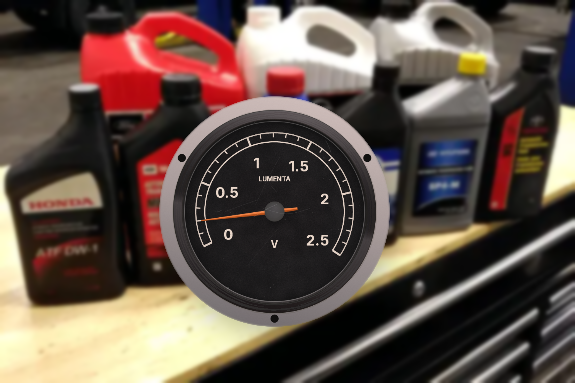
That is V 0.2
